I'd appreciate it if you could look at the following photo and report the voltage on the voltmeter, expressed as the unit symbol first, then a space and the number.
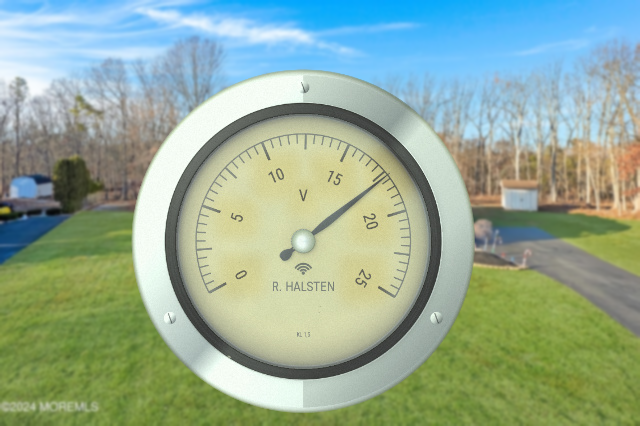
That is V 17.75
